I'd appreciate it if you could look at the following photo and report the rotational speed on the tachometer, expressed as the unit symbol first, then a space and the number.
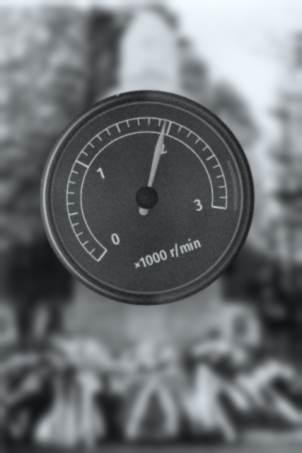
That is rpm 1950
